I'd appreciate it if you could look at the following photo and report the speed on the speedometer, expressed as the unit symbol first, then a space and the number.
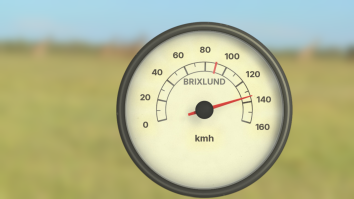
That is km/h 135
